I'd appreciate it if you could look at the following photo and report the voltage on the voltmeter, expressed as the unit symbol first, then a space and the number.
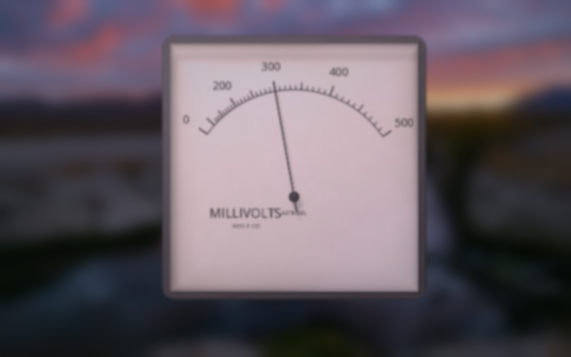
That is mV 300
